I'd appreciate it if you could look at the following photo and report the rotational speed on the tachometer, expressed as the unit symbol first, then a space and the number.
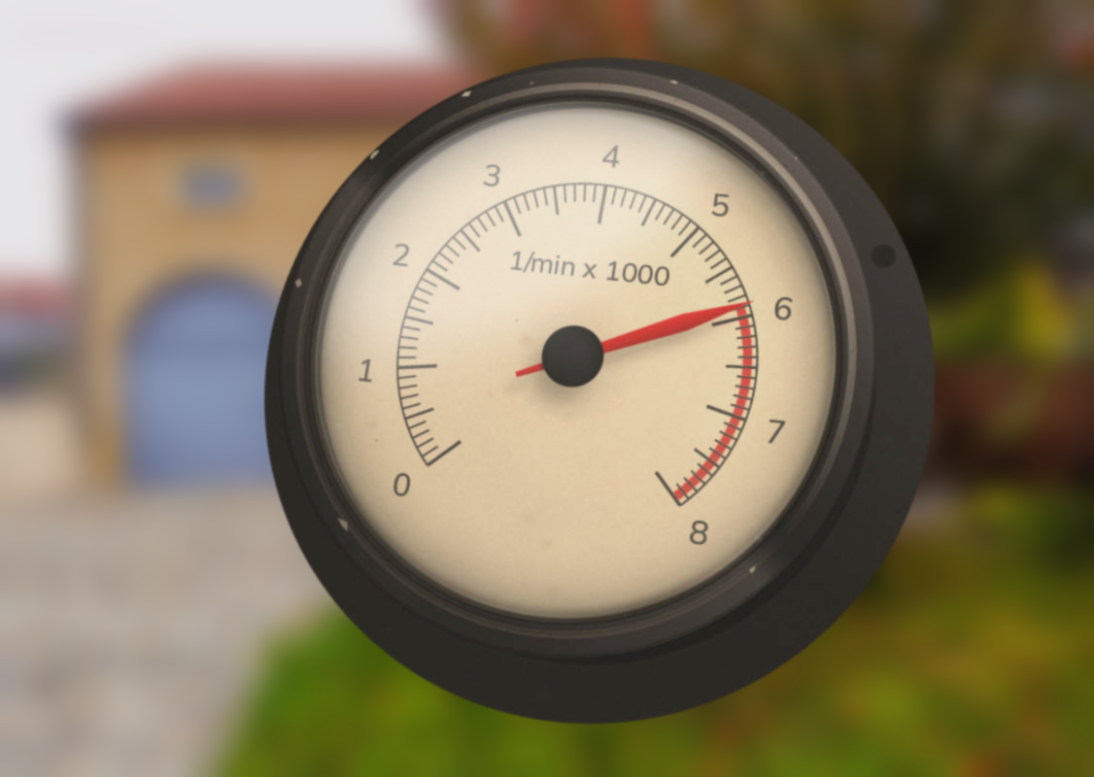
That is rpm 5900
